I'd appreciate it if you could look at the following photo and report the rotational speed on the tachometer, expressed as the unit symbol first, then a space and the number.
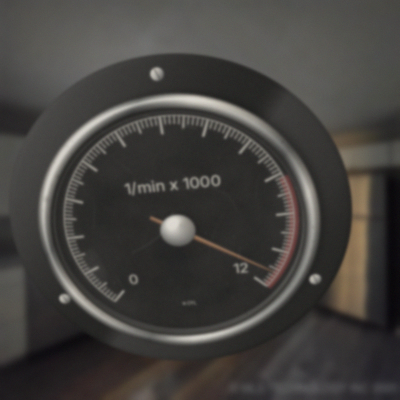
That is rpm 11500
